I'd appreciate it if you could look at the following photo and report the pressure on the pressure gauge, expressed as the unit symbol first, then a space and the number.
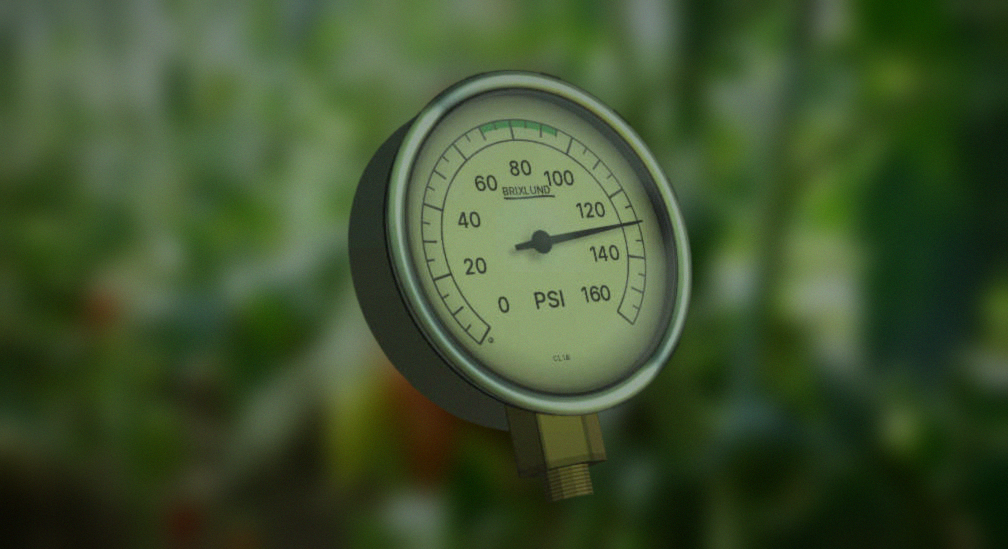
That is psi 130
